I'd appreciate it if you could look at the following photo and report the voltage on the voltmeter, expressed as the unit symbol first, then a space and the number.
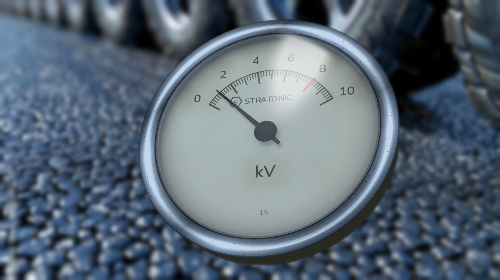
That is kV 1
